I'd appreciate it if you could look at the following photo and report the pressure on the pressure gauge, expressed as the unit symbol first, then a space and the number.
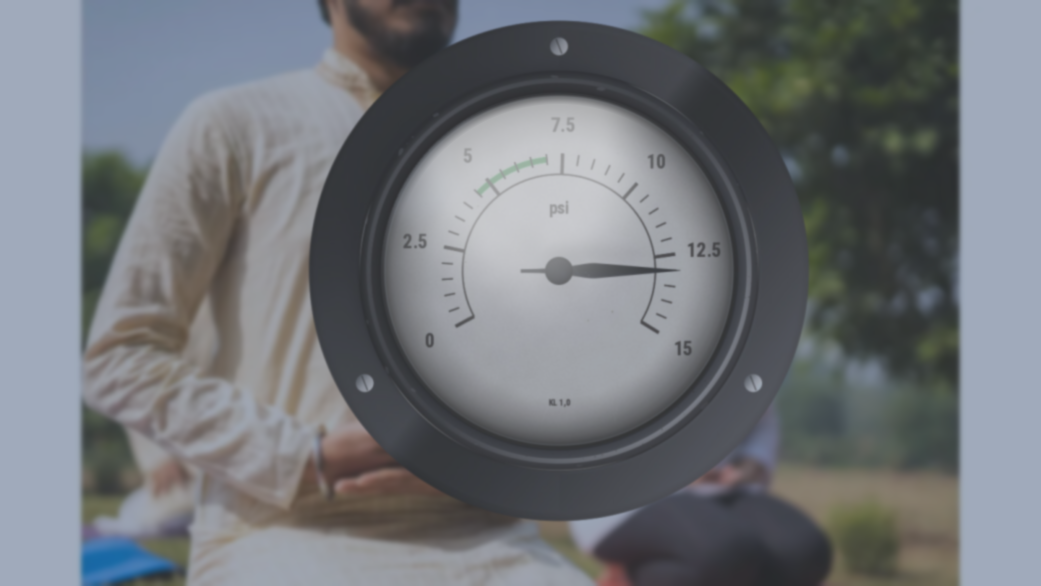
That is psi 13
